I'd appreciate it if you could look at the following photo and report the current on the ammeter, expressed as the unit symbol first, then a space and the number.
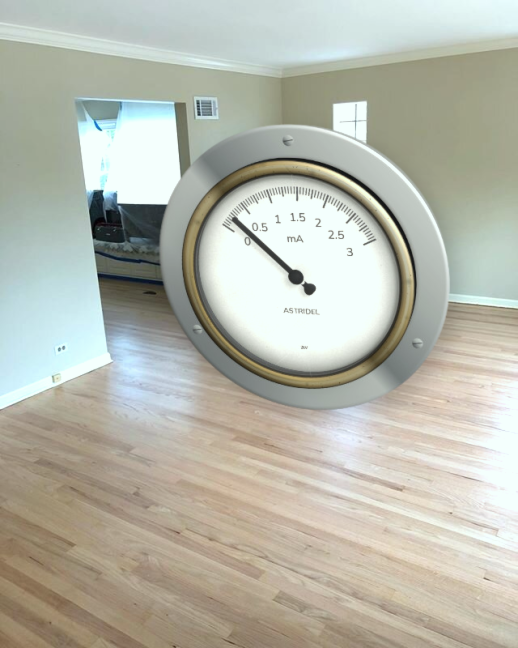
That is mA 0.25
